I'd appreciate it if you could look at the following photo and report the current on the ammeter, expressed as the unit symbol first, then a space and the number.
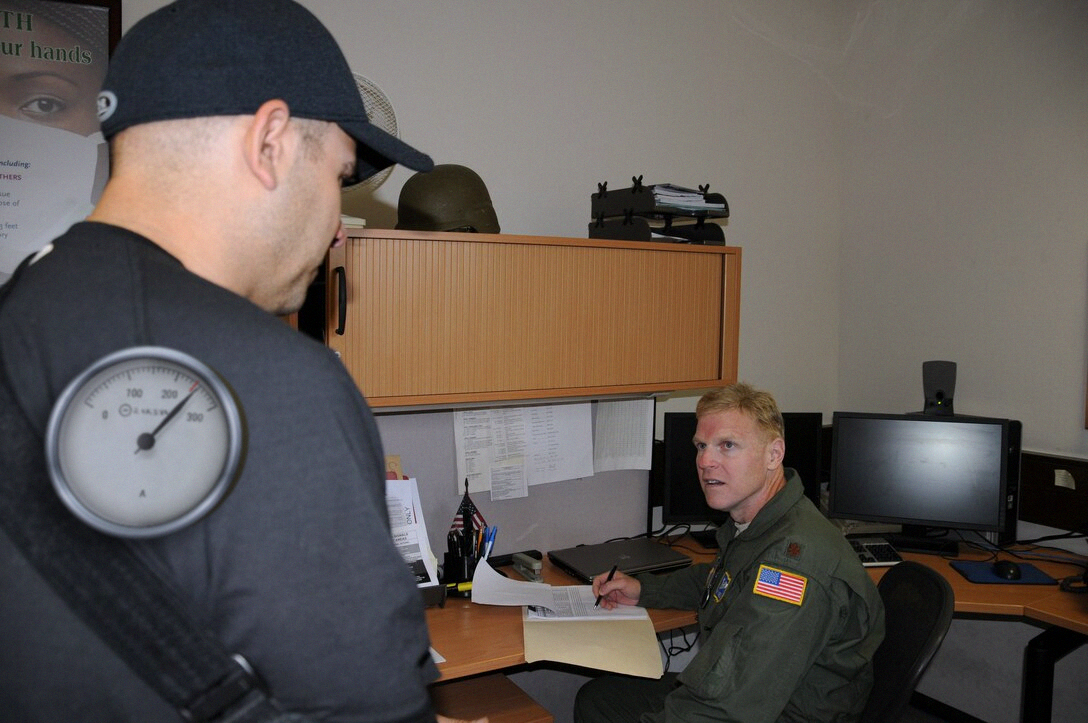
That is A 250
